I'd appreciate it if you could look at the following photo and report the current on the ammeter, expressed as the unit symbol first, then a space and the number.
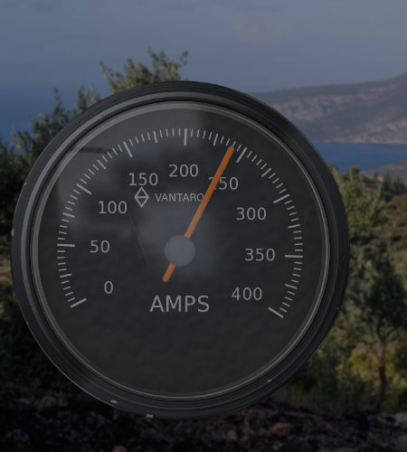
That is A 240
